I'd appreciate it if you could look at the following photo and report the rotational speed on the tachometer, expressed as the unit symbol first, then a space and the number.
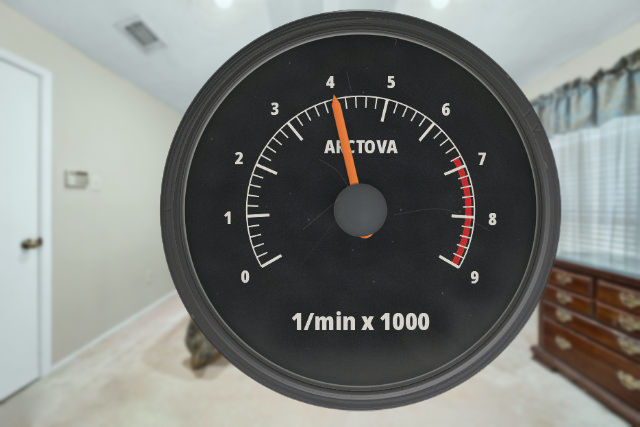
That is rpm 4000
